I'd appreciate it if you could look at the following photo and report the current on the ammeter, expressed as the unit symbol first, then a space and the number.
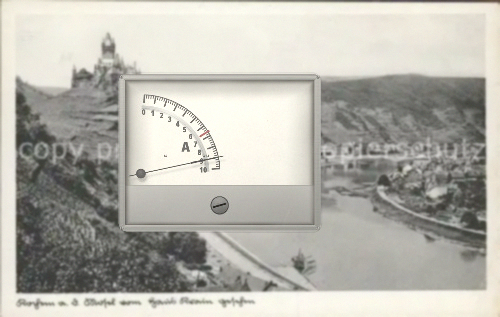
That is A 9
